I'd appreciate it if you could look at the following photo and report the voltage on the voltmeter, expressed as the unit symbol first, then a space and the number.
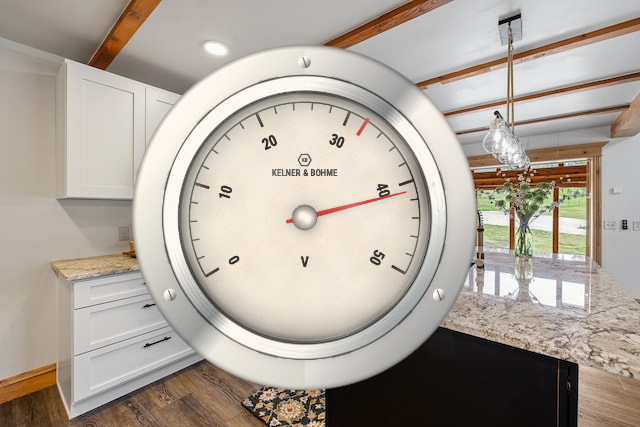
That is V 41
